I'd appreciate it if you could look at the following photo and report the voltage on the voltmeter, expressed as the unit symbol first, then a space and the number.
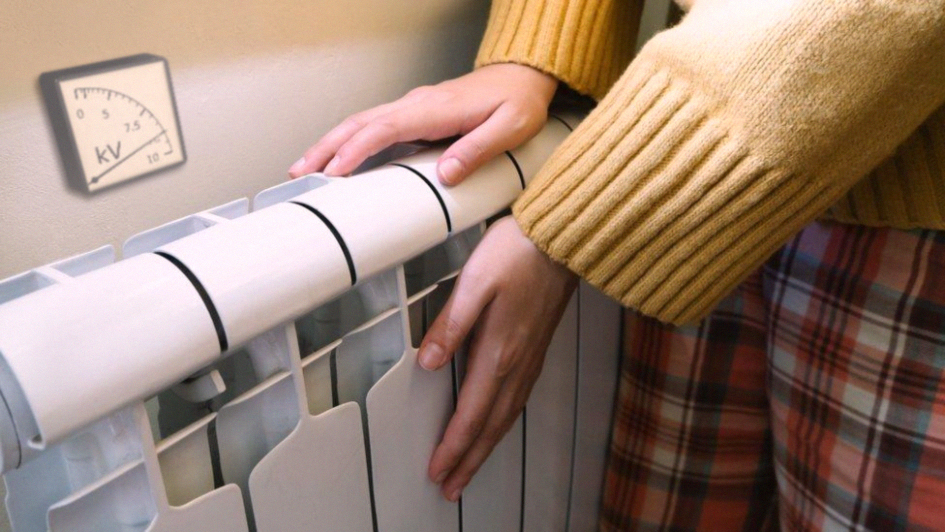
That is kV 9
